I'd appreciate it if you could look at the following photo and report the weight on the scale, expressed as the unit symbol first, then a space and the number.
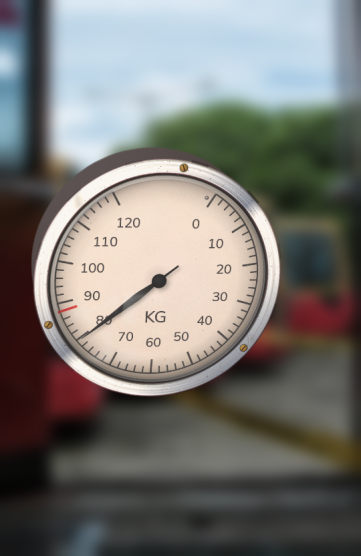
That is kg 80
